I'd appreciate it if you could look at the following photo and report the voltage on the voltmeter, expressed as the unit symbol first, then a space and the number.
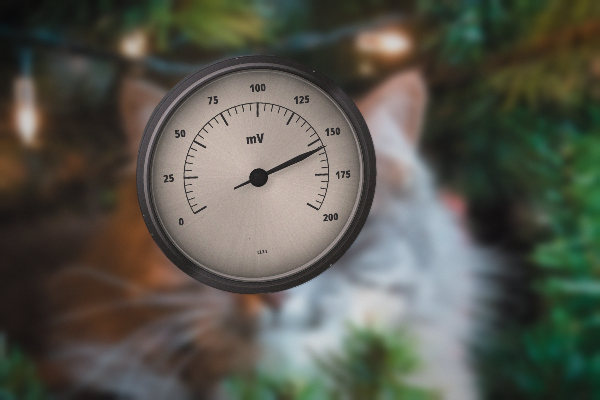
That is mV 155
